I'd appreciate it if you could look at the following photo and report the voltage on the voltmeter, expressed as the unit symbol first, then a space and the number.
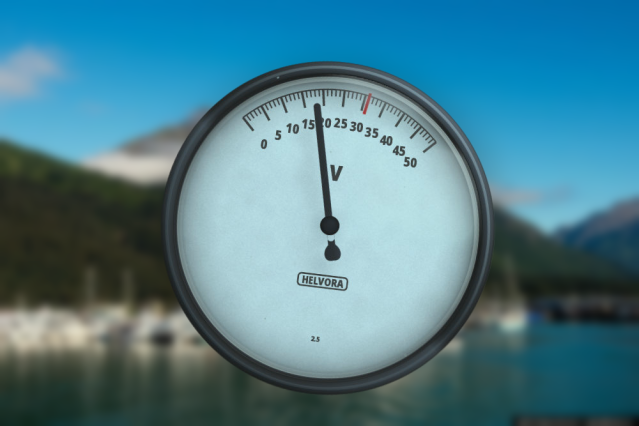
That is V 18
